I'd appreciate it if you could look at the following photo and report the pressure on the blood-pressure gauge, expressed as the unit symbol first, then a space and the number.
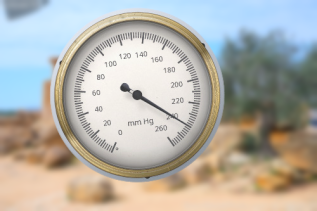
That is mmHg 240
